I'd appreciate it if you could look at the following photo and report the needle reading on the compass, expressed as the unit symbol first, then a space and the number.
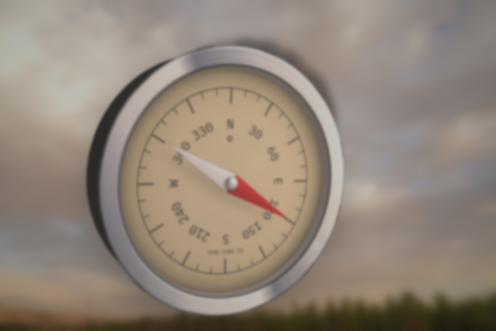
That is ° 120
